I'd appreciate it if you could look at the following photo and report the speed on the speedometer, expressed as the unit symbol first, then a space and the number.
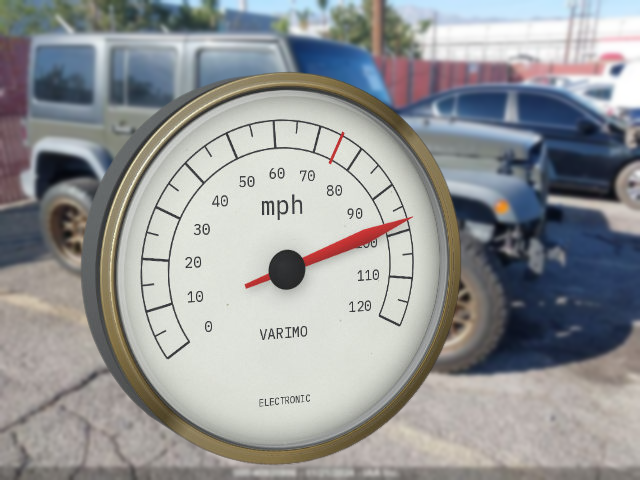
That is mph 97.5
